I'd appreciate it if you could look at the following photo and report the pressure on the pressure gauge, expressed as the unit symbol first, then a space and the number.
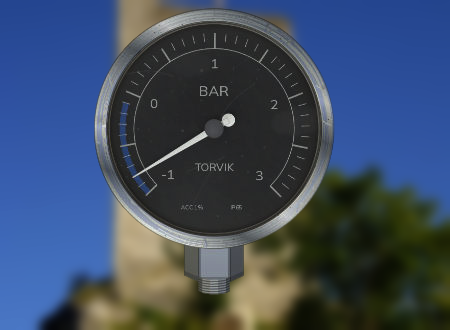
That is bar -0.8
